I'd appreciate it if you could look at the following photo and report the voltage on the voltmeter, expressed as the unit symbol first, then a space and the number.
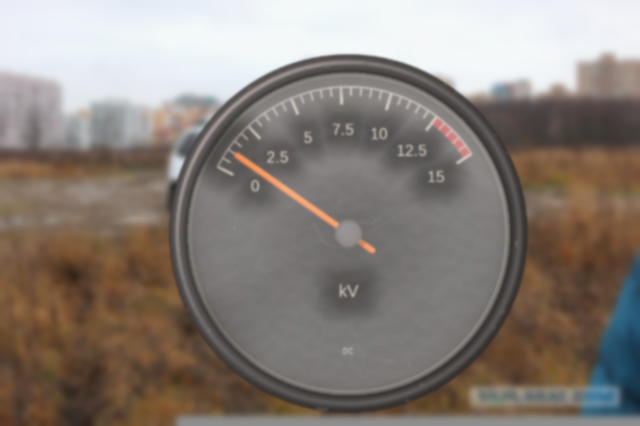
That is kV 1
